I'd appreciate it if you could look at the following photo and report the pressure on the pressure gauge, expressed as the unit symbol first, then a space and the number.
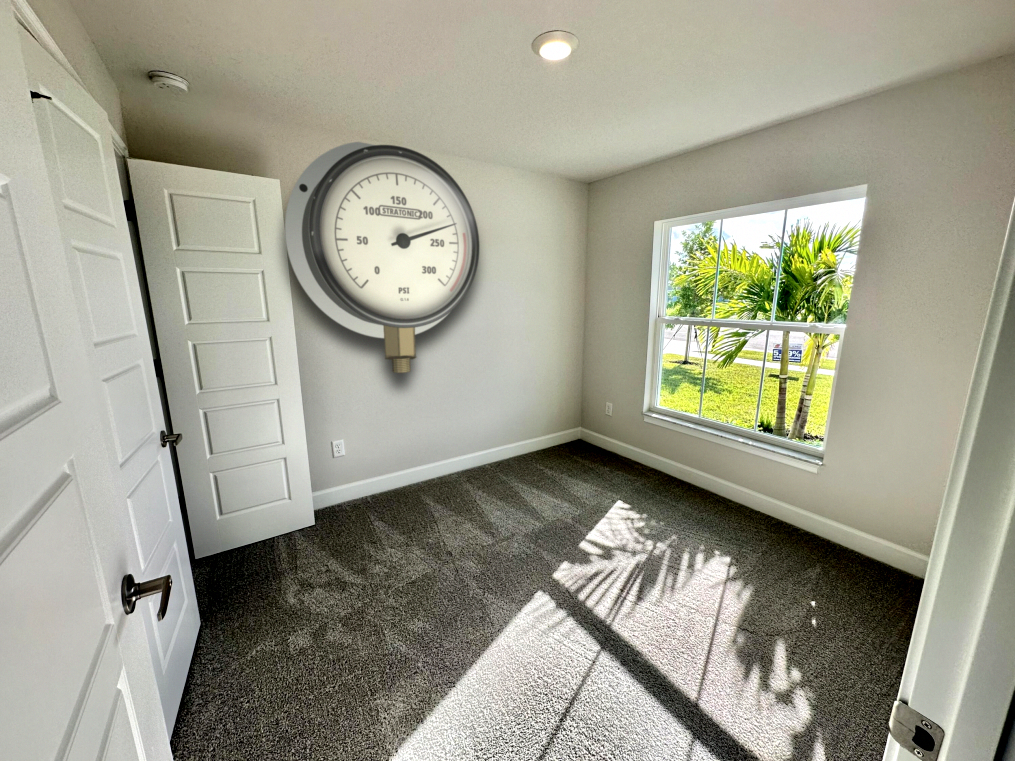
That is psi 230
